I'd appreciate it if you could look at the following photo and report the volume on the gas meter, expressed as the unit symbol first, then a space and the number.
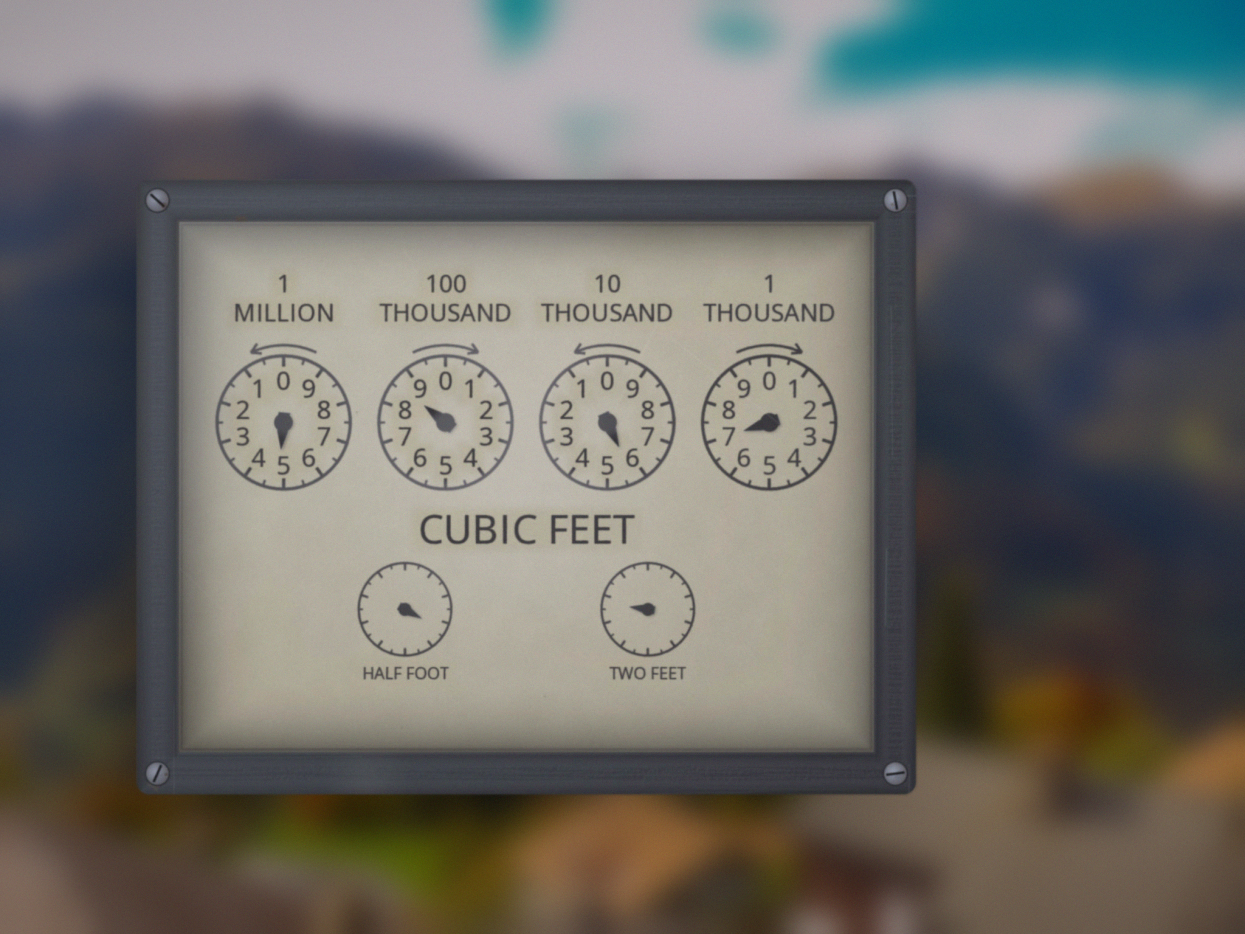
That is ft³ 485700
